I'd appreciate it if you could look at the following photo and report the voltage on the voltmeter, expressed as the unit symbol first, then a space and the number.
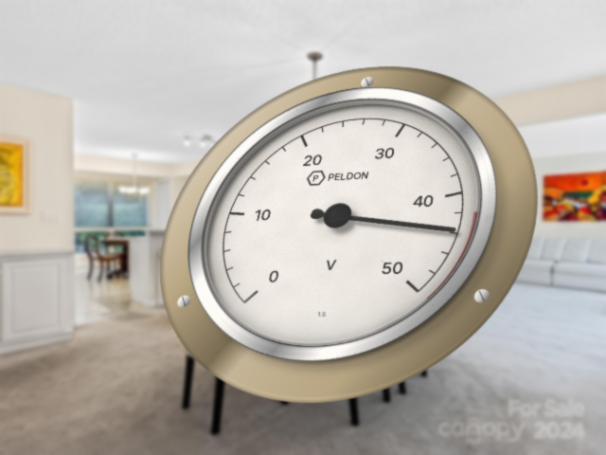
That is V 44
